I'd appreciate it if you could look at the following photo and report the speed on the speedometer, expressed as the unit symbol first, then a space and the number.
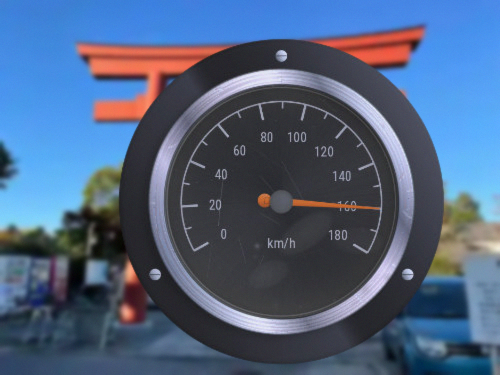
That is km/h 160
